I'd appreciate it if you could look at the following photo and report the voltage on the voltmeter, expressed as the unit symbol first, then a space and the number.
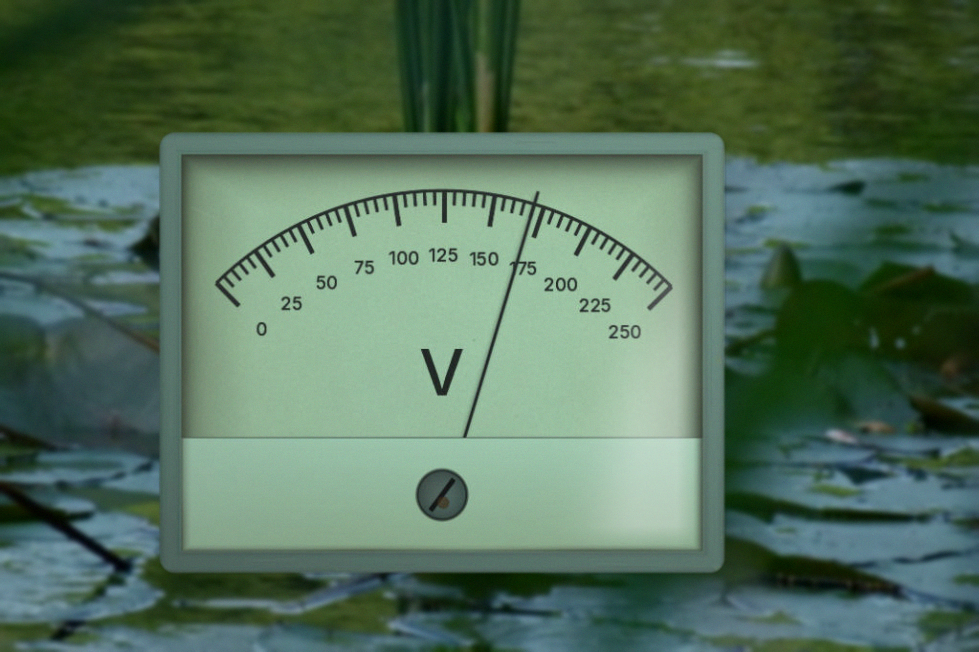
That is V 170
